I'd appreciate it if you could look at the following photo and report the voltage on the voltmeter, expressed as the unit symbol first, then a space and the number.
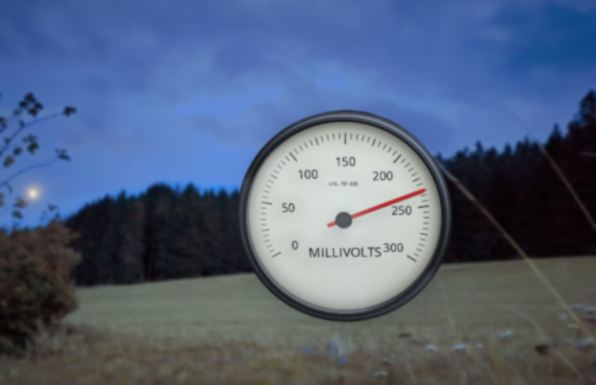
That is mV 235
